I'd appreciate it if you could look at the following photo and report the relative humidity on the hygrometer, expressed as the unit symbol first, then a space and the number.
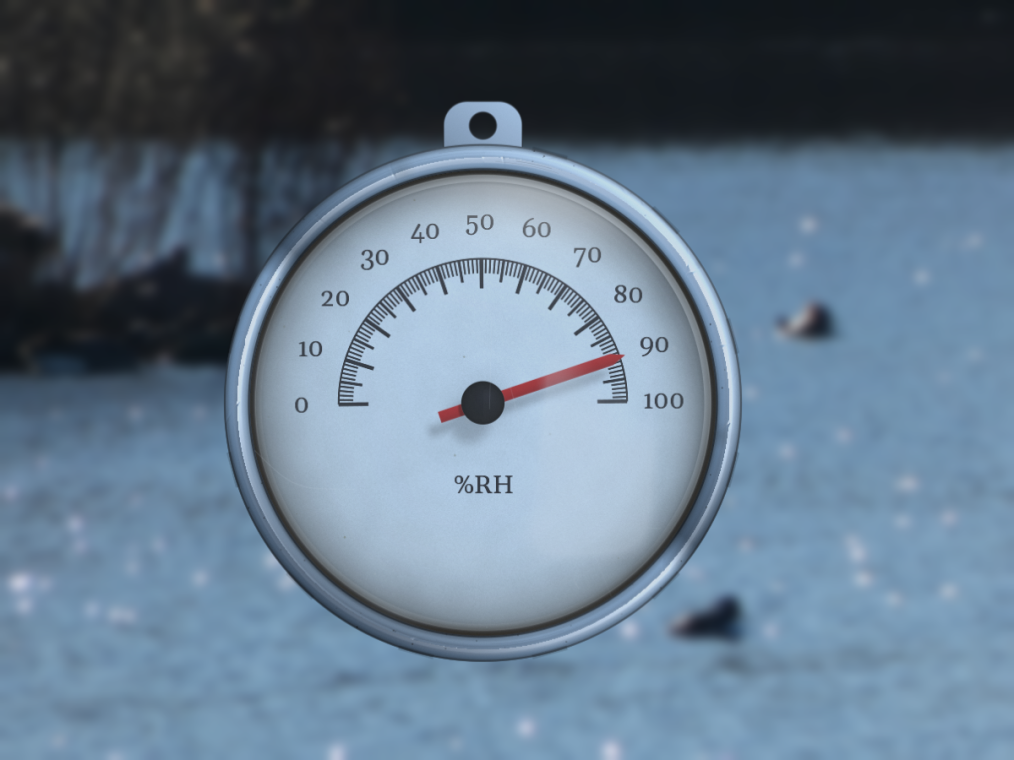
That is % 90
